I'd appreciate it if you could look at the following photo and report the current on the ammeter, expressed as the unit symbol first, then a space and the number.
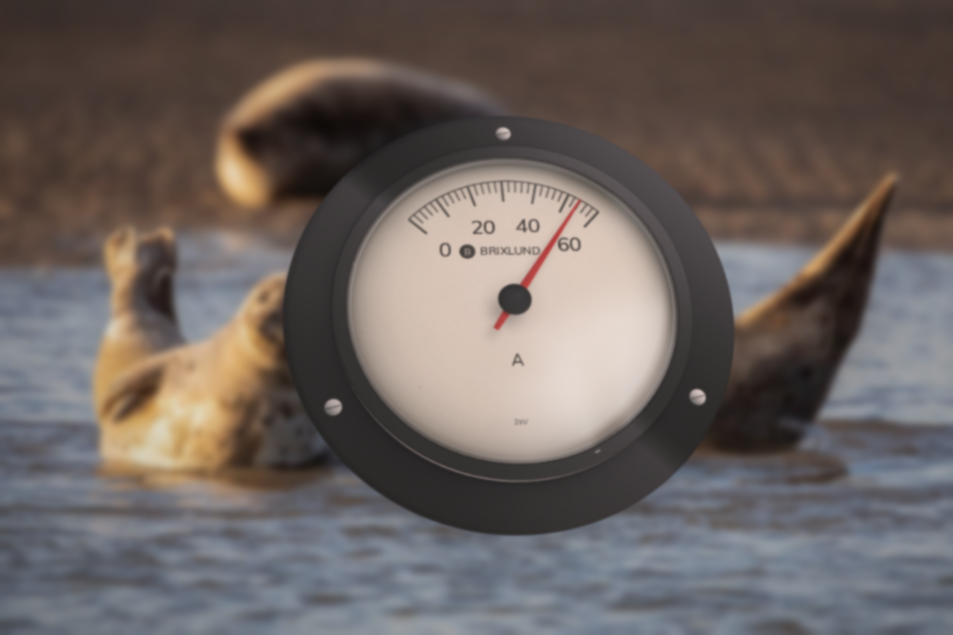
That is A 54
